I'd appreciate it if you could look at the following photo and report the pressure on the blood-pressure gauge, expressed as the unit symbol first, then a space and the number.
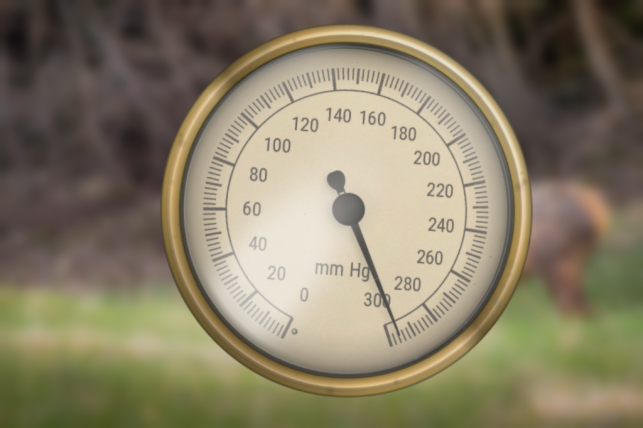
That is mmHg 296
